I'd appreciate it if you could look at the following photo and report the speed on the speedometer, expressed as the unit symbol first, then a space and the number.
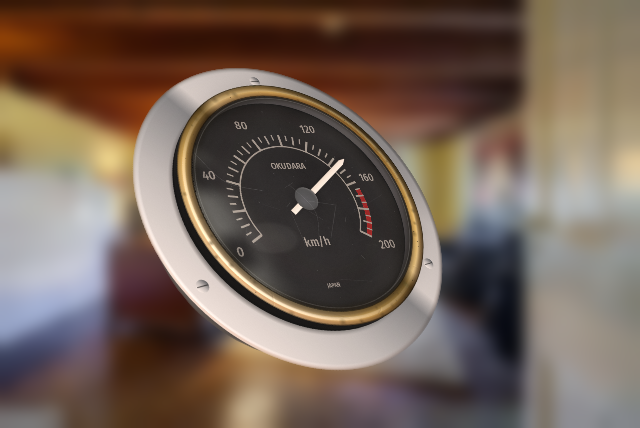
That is km/h 145
